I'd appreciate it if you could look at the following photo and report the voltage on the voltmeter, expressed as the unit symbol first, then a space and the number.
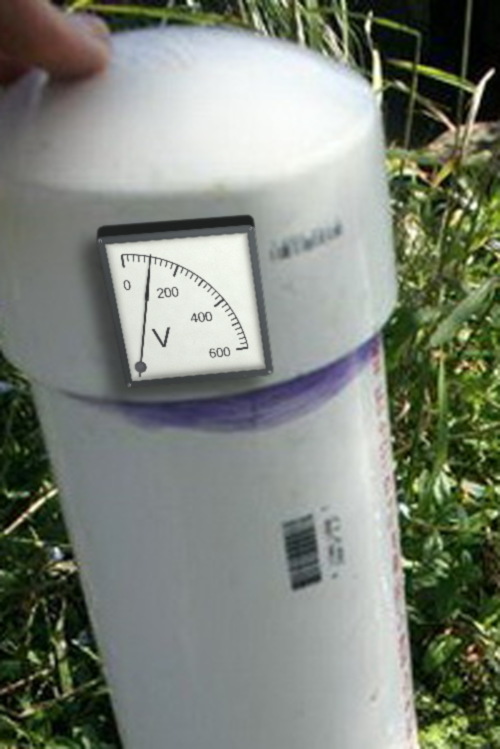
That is V 100
